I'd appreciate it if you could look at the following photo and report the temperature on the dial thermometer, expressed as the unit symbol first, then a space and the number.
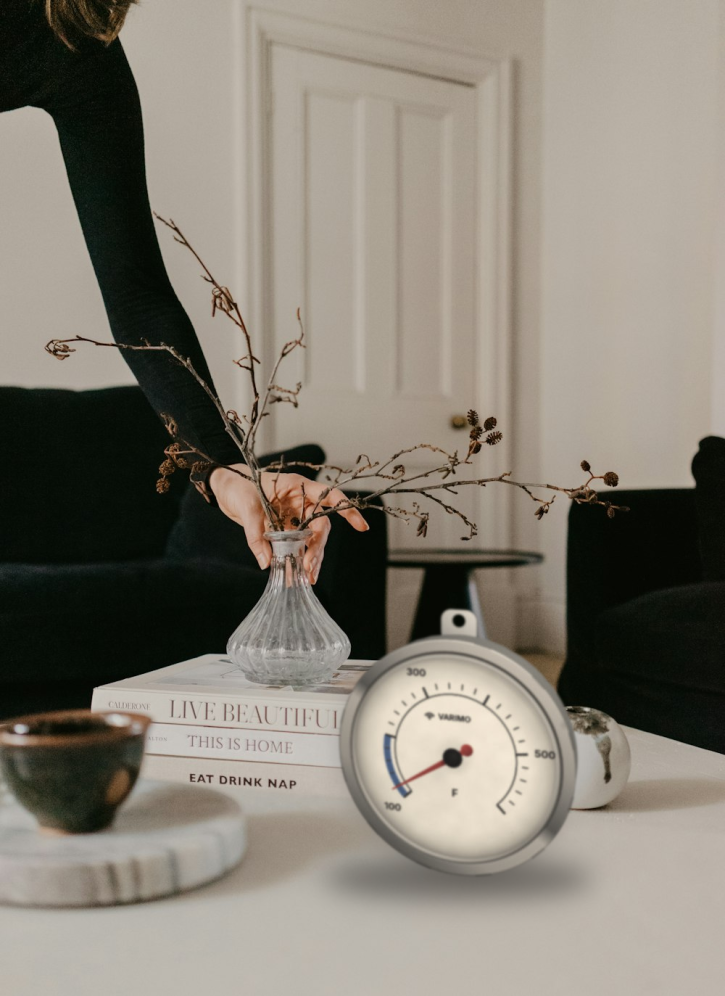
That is °F 120
